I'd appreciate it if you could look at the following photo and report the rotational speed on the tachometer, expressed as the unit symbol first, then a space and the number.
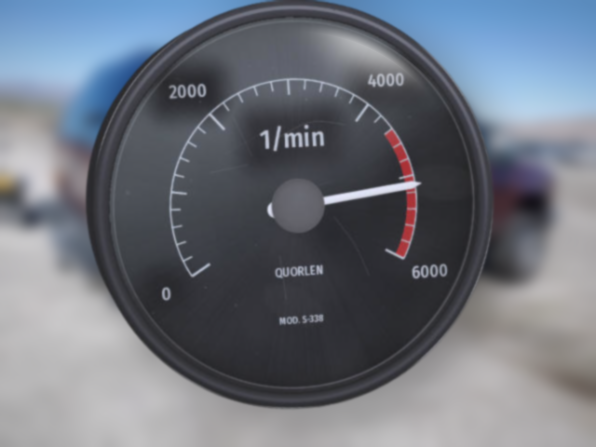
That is rpm 5100
